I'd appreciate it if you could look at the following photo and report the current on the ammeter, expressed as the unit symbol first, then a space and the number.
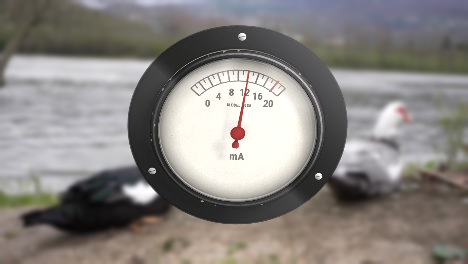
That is mA 12
